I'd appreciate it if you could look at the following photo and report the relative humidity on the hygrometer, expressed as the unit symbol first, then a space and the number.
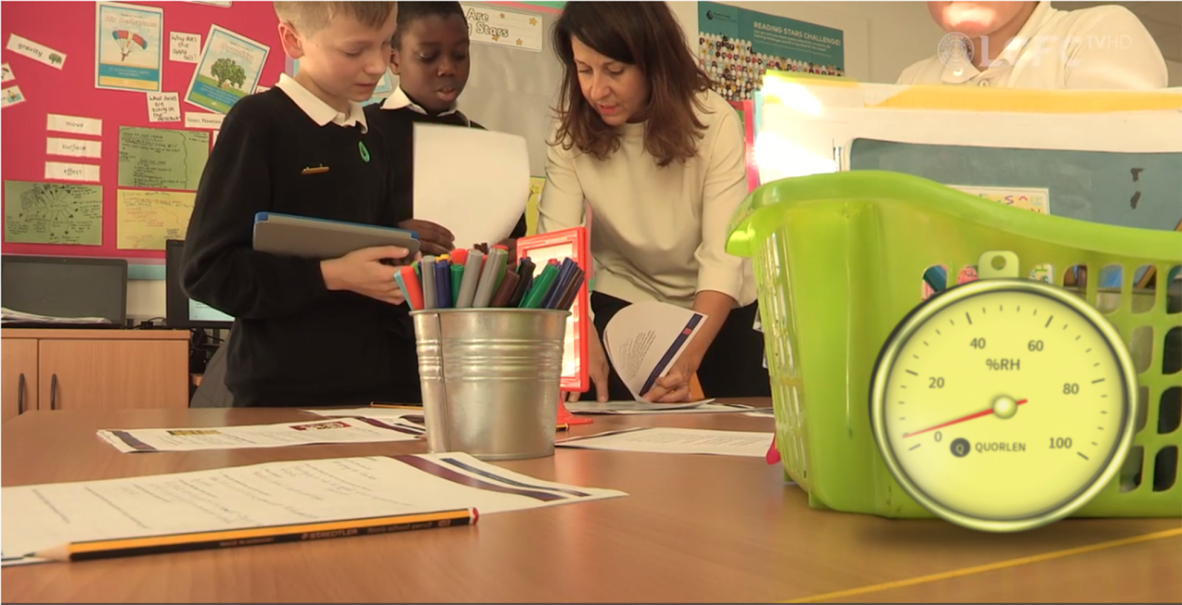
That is % 4
